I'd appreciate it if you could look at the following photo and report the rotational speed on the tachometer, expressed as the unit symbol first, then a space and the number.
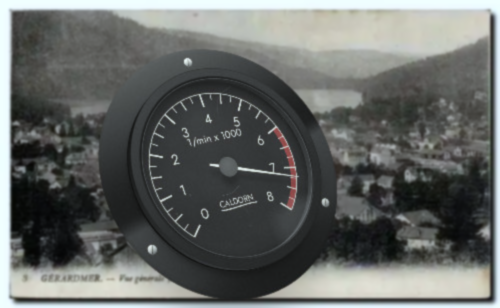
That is rpm 7250
